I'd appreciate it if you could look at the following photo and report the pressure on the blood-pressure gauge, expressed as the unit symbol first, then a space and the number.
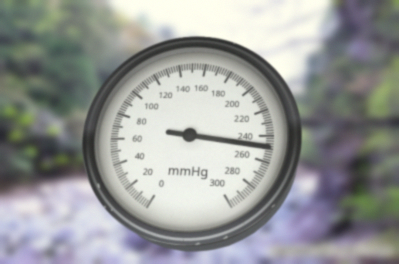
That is mmHg 250
